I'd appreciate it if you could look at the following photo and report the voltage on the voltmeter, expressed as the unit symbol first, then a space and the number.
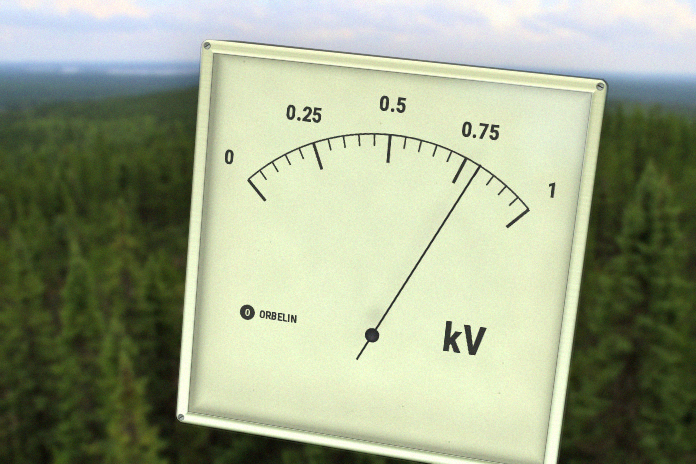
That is kV 0.8
